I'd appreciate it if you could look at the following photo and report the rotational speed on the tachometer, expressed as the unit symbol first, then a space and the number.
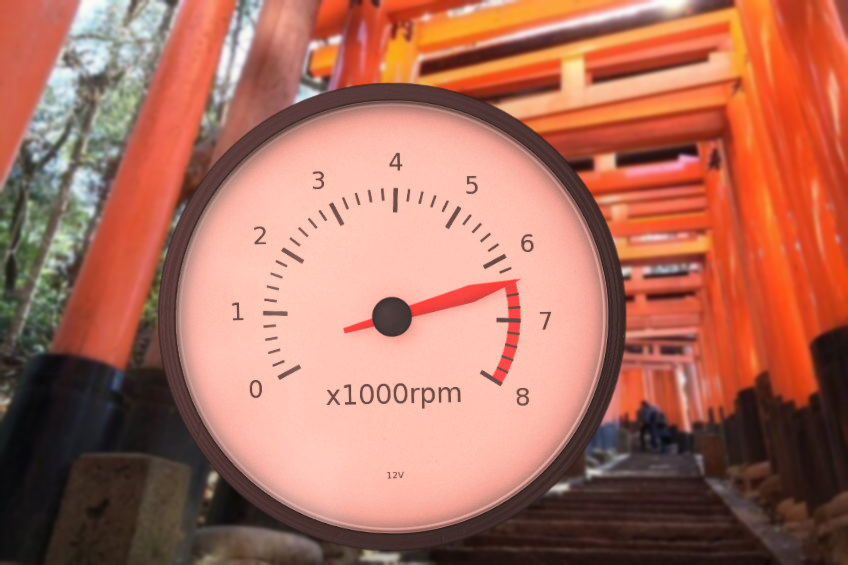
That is rpm 6400
